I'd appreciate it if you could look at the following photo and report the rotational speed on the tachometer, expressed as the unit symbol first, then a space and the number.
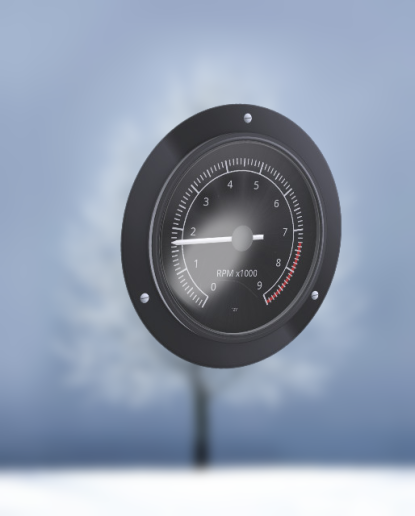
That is rpm 1700
